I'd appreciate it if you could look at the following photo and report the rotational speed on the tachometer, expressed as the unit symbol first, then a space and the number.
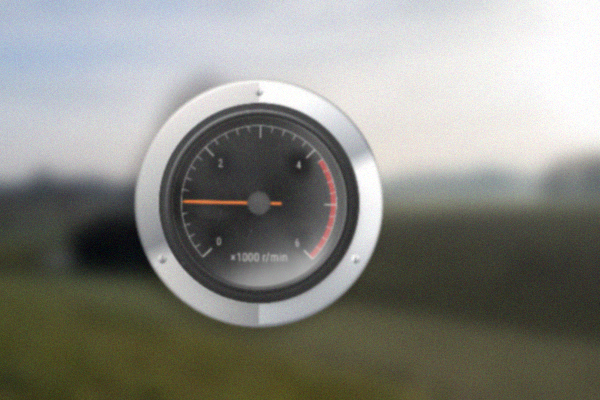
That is rpm 1000
